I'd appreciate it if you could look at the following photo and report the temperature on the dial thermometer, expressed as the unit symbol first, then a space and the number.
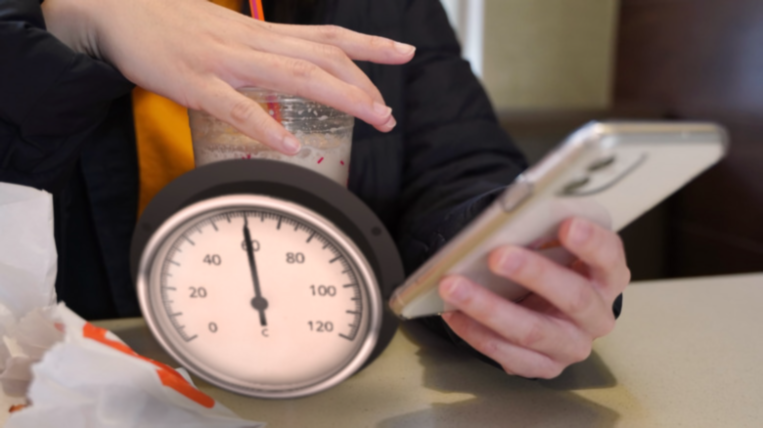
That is °C 60
